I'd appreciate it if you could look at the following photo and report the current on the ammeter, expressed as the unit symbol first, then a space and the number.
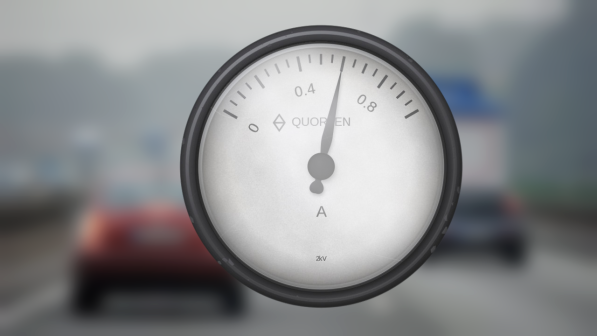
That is A 0.6
